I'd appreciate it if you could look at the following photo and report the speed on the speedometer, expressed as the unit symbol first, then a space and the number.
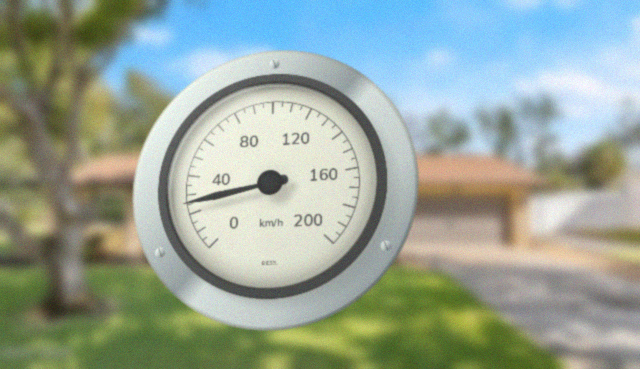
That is km/h 25
